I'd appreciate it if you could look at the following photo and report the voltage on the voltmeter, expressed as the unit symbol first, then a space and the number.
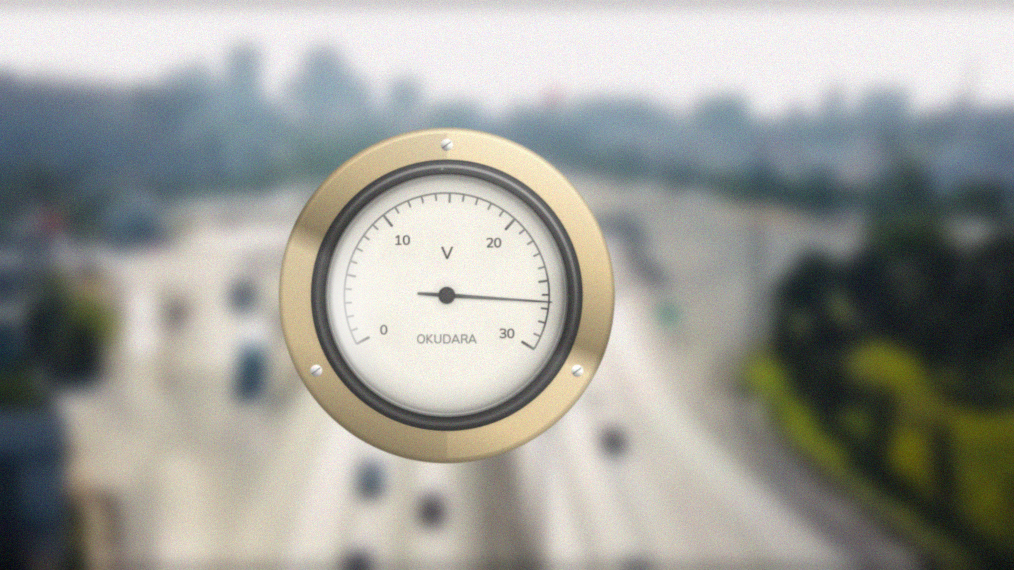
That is V 26.5
